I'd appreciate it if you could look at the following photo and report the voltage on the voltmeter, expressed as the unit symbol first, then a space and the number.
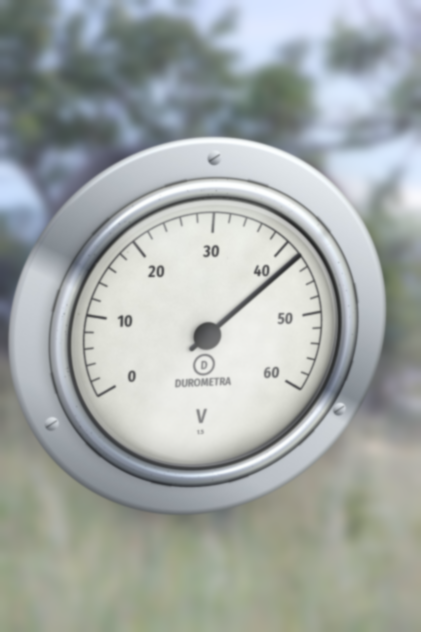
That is V 42
